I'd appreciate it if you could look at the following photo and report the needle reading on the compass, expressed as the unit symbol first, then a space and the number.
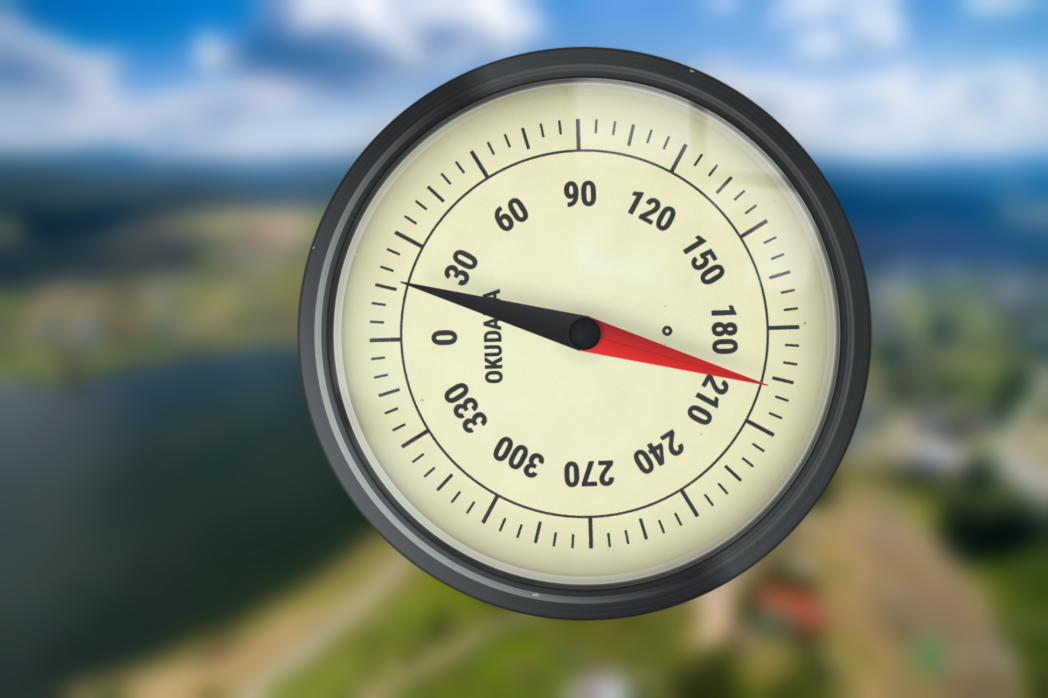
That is ° 197.5
